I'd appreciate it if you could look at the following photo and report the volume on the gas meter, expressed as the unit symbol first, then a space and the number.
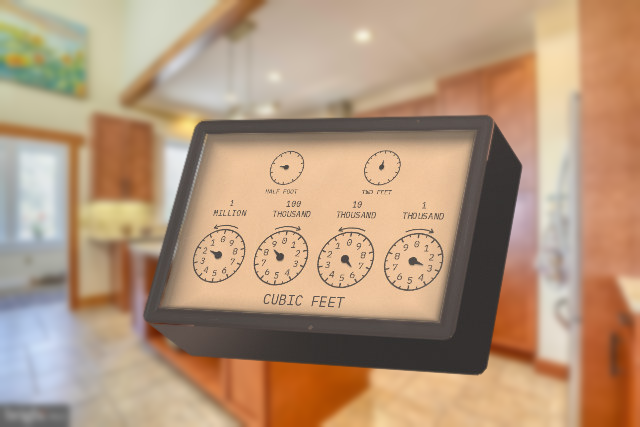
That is ft³ 186300
